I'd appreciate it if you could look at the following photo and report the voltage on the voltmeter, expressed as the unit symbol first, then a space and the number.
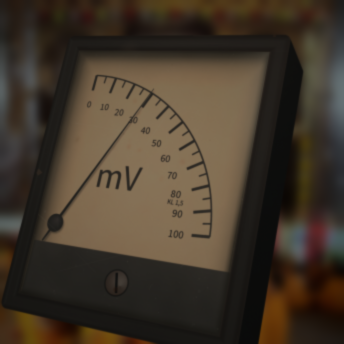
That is mV 30
